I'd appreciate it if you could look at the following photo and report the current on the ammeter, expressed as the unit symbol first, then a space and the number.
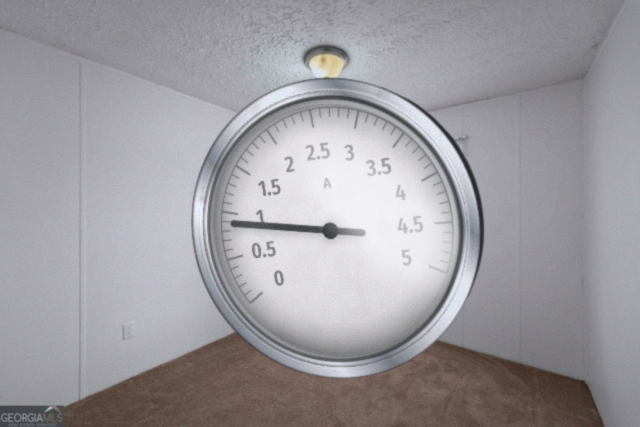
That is A 0.9
